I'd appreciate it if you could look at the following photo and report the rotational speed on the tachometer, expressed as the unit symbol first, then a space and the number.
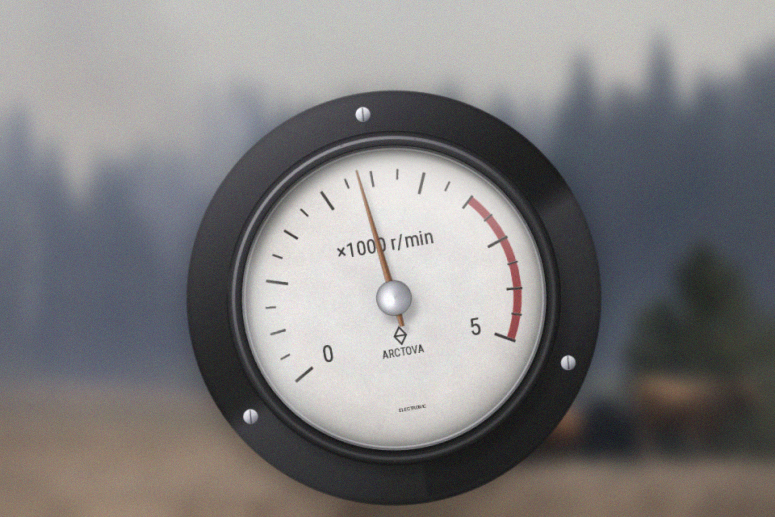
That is rpm 2375
